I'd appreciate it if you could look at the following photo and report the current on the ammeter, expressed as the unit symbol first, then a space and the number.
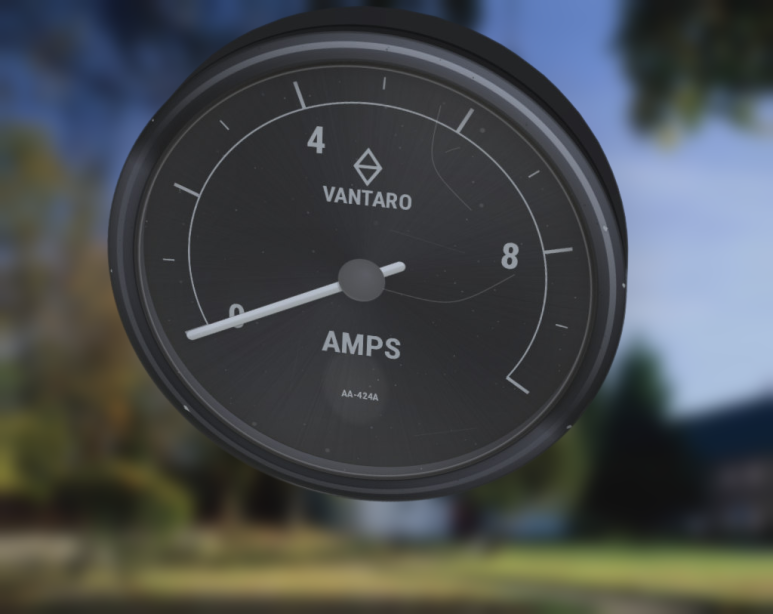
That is A 0
